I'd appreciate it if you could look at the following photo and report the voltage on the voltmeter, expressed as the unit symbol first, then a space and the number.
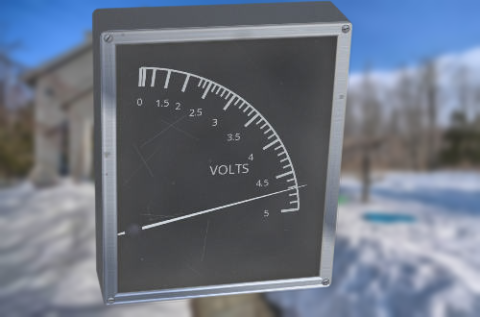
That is V 4.7
